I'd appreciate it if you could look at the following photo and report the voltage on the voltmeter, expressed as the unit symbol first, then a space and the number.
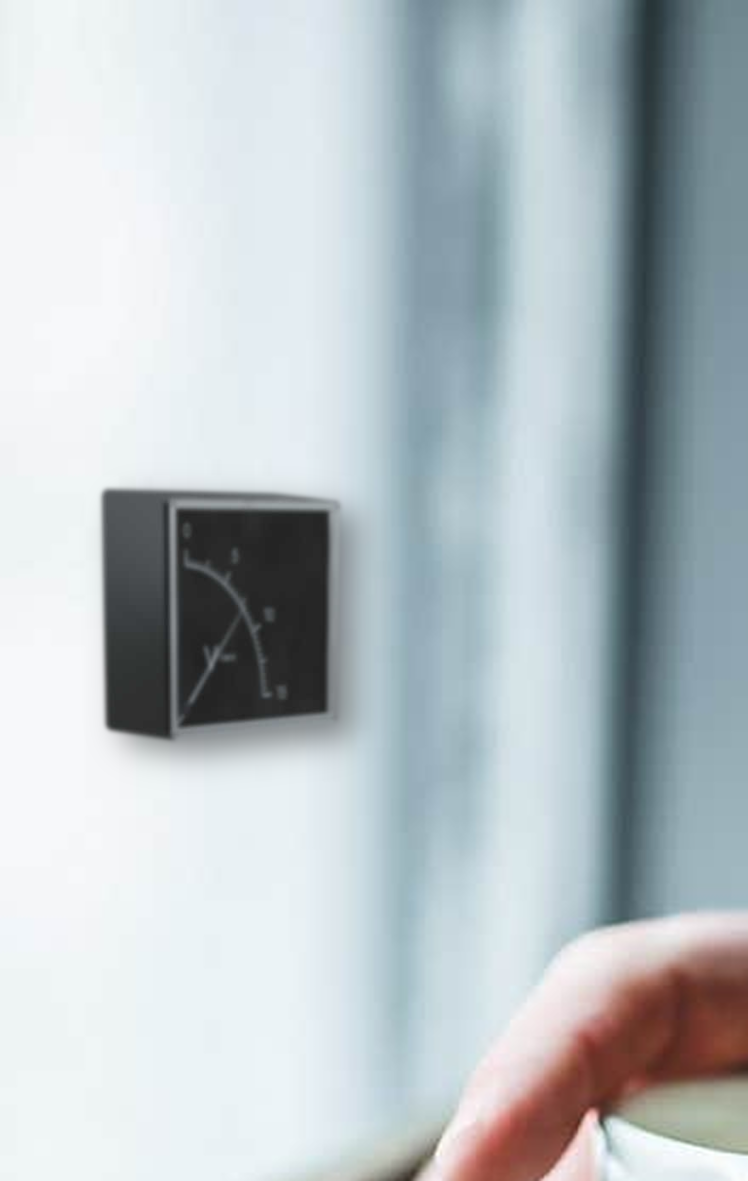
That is V 7.5
